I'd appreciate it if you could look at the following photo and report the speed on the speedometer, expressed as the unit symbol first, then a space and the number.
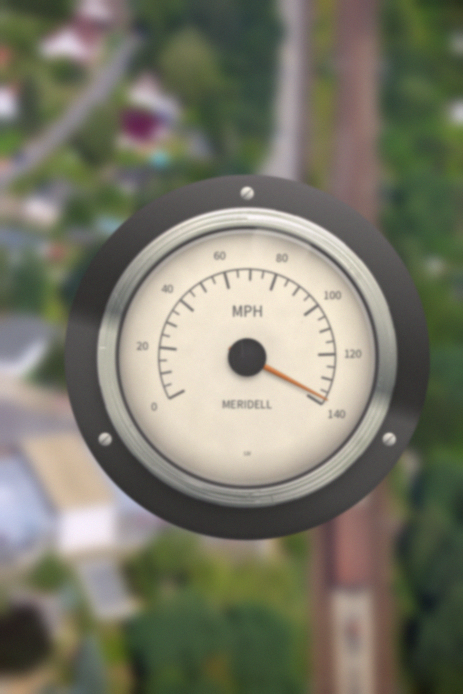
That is mph 137.5
